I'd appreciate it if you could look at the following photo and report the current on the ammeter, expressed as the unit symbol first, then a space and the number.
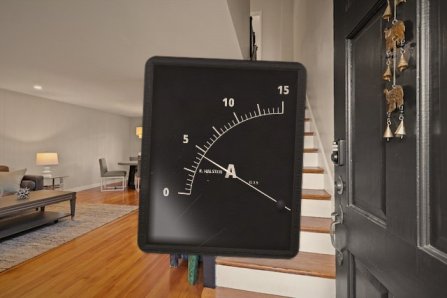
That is A 4.5
